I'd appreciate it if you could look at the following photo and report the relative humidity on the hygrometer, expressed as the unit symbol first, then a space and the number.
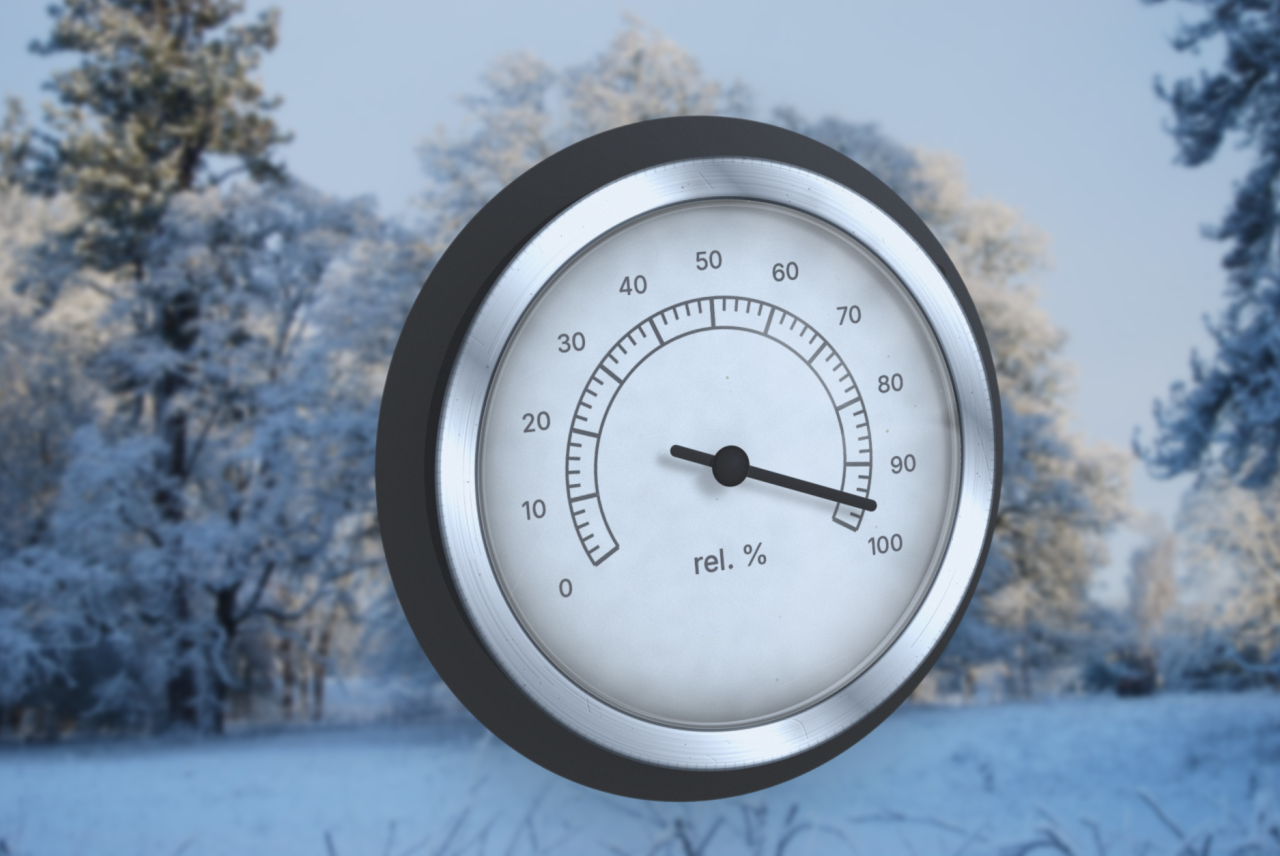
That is % 96
